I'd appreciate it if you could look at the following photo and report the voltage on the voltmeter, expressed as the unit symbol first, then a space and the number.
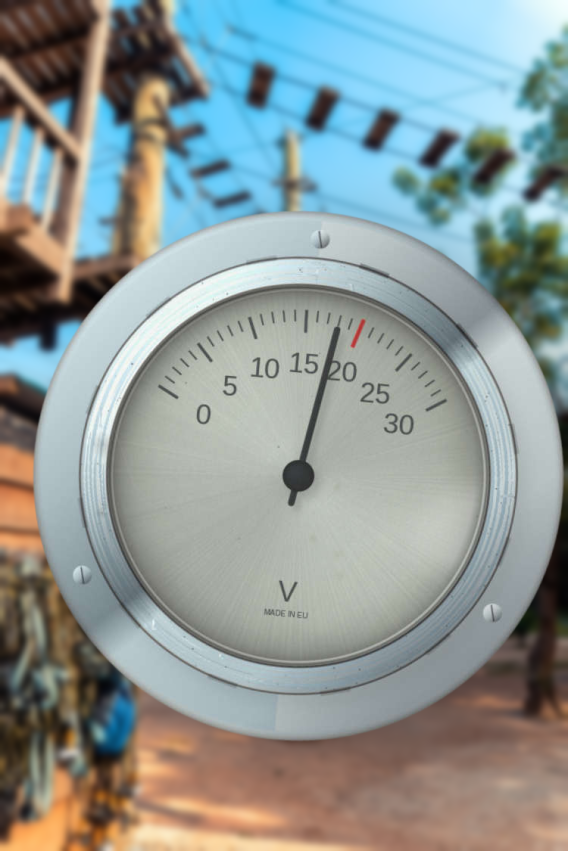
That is V 18
